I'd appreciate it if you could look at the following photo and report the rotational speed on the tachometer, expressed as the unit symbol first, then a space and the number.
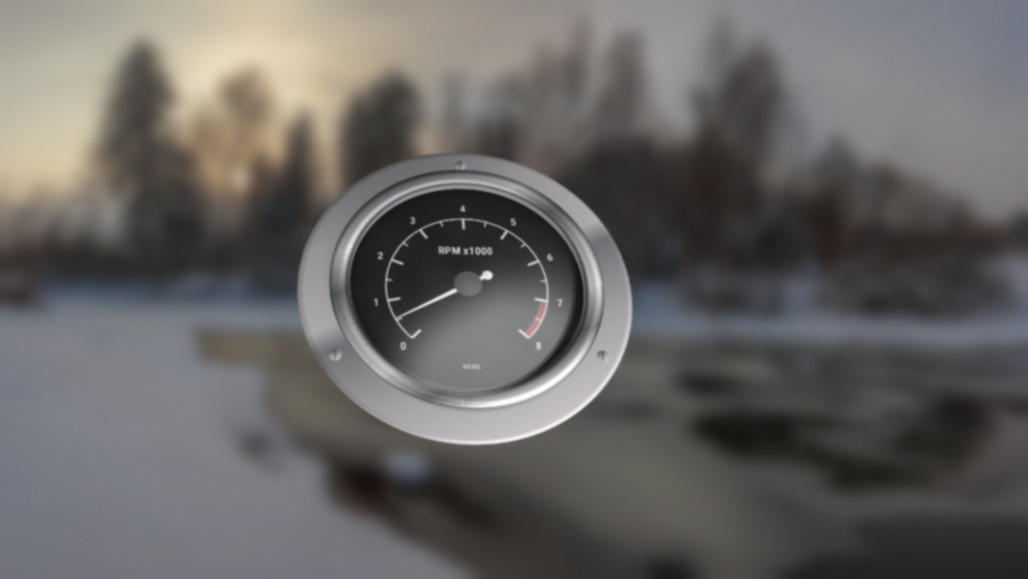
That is rpm 500
